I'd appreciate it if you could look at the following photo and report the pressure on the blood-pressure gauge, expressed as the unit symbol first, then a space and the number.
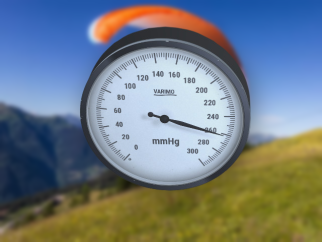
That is mmHg 260
